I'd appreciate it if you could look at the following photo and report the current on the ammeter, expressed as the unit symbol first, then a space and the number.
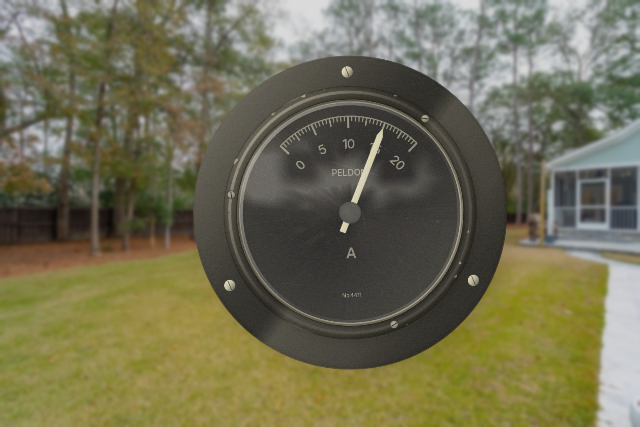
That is A 15
